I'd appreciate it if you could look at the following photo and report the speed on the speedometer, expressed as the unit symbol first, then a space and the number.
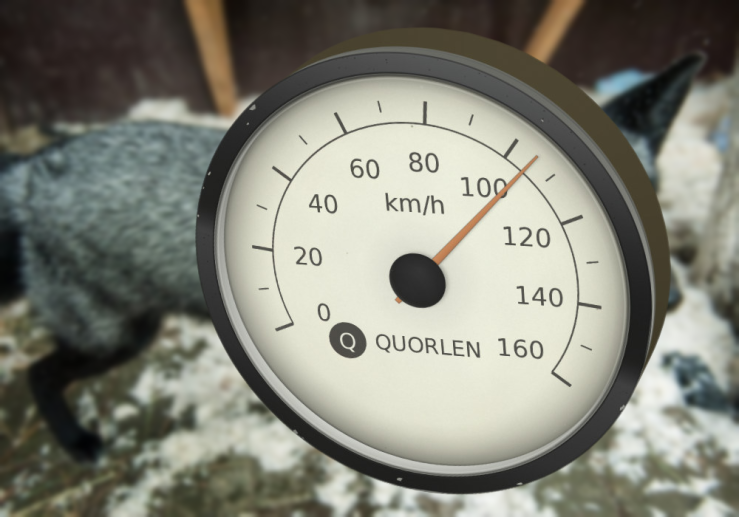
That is km/h 105
